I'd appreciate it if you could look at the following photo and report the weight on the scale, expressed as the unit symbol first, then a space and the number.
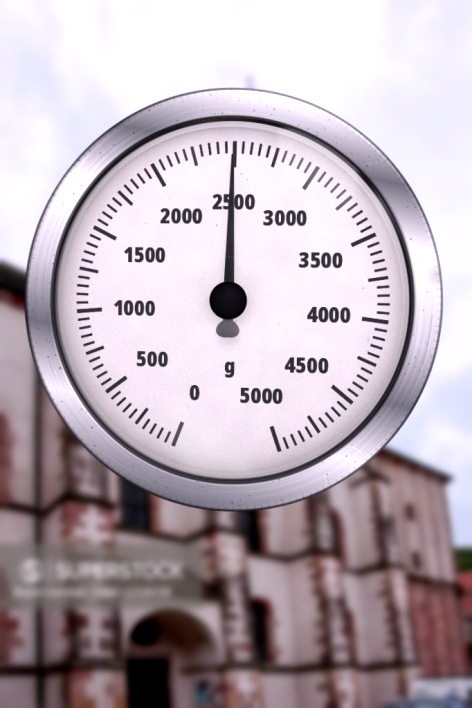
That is g 2500
